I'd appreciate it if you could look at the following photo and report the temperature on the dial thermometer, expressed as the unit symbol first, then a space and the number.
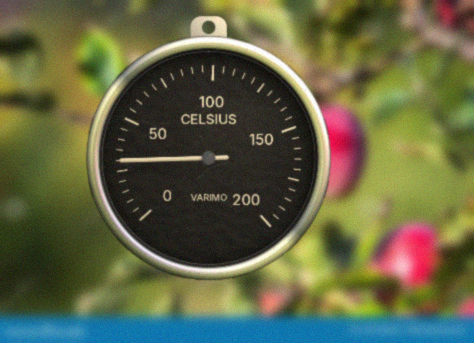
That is °C 30
